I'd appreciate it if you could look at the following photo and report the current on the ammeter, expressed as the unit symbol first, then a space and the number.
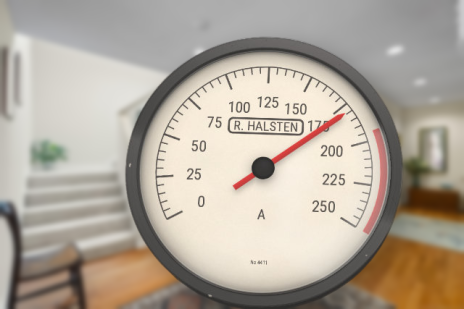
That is A 180
